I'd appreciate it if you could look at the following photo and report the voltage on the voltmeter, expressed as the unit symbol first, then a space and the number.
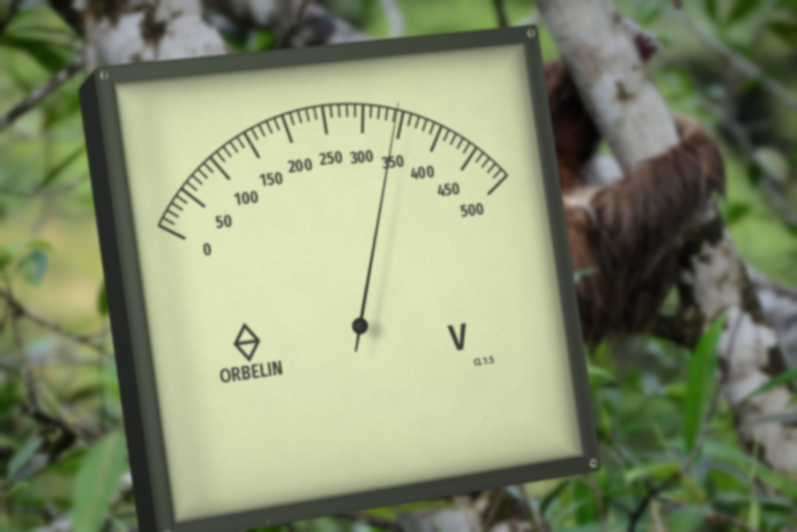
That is V 340
